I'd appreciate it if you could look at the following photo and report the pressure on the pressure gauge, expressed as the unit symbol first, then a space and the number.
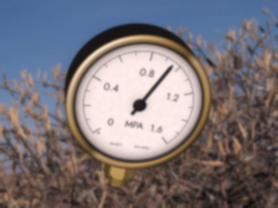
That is MPa 0.95
